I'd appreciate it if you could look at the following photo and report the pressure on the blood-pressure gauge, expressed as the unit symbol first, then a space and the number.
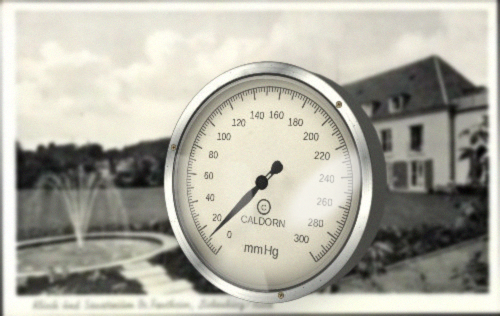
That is mmHg 10
